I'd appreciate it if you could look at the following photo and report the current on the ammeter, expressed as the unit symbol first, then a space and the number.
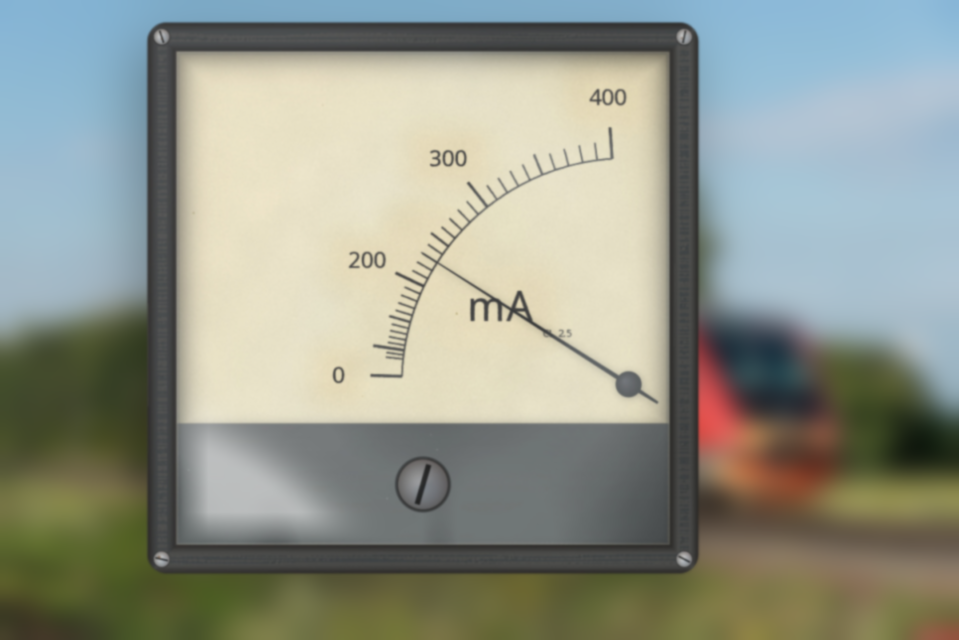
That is mA 230
